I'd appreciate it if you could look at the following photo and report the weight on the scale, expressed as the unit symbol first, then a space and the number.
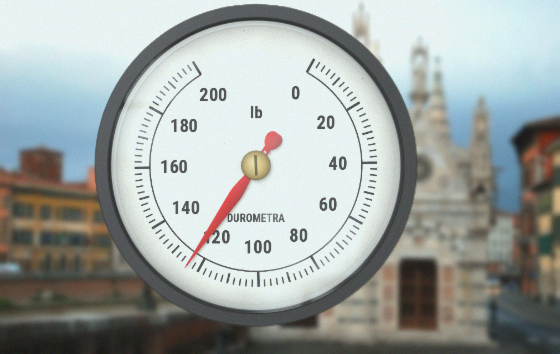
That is lb 124
